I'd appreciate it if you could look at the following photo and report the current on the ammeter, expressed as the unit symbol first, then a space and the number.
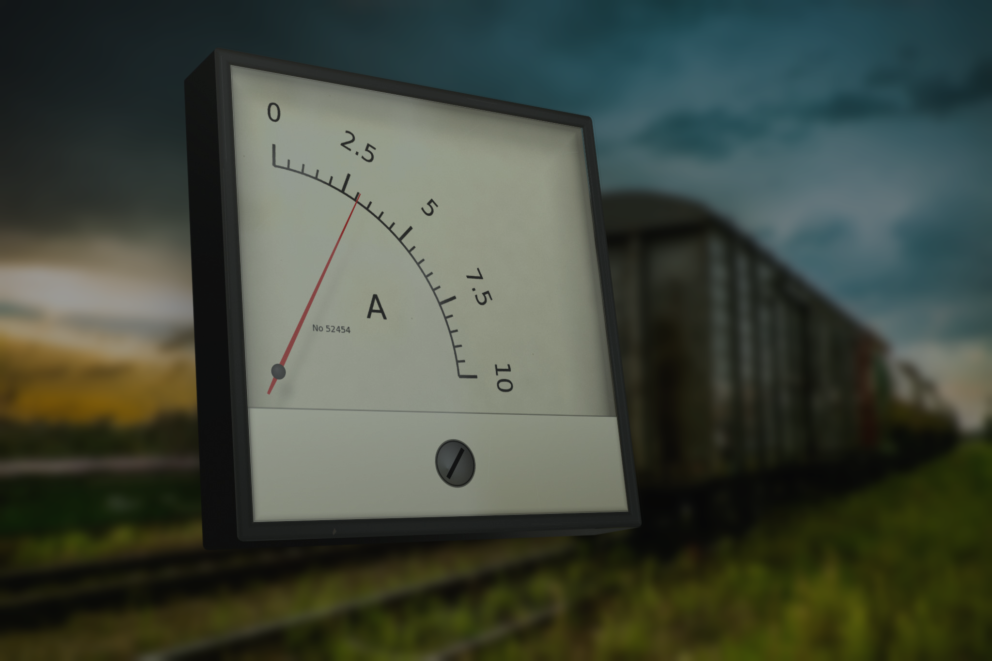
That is A 3
